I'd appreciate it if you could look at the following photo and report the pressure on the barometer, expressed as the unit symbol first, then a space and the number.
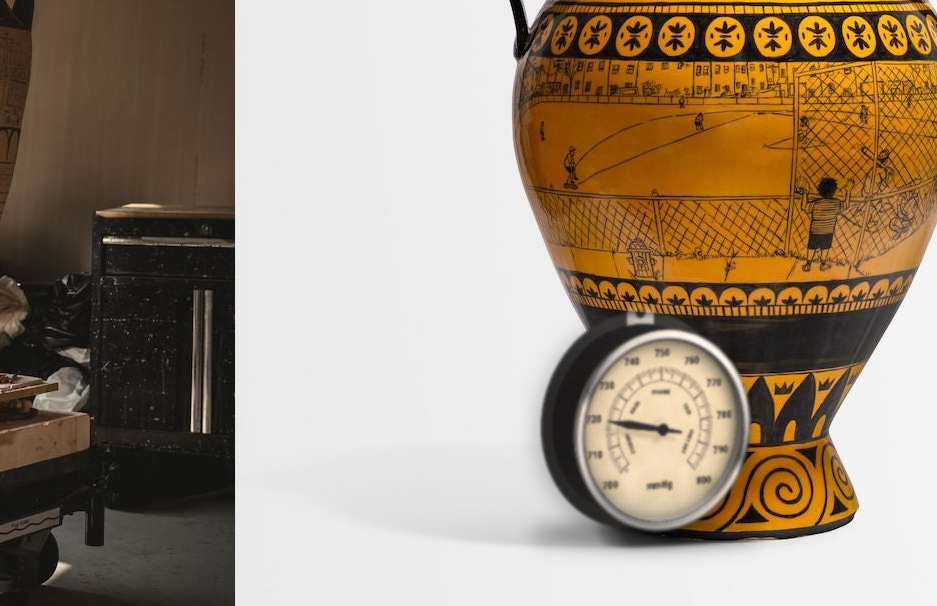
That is mmHg 720
